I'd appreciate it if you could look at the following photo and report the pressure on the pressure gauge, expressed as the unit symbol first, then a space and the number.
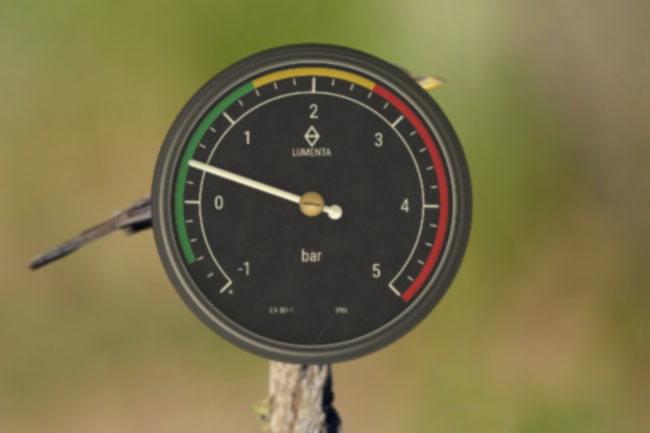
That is bar 0.4
